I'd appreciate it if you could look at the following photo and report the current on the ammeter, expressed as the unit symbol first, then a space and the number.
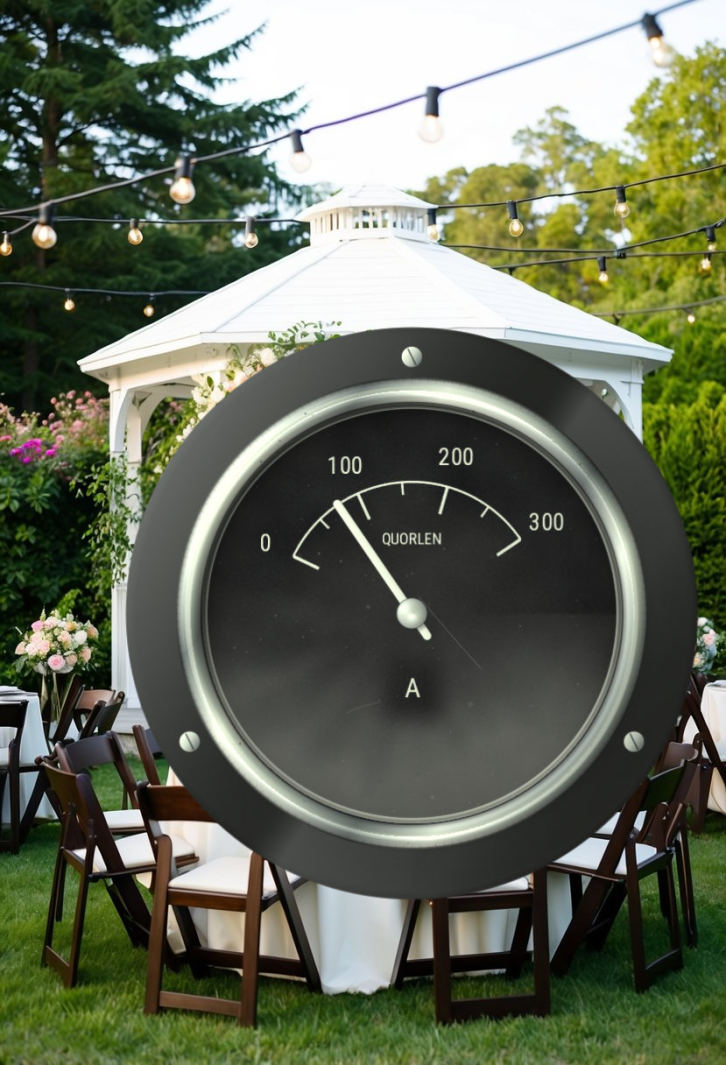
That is A 75
